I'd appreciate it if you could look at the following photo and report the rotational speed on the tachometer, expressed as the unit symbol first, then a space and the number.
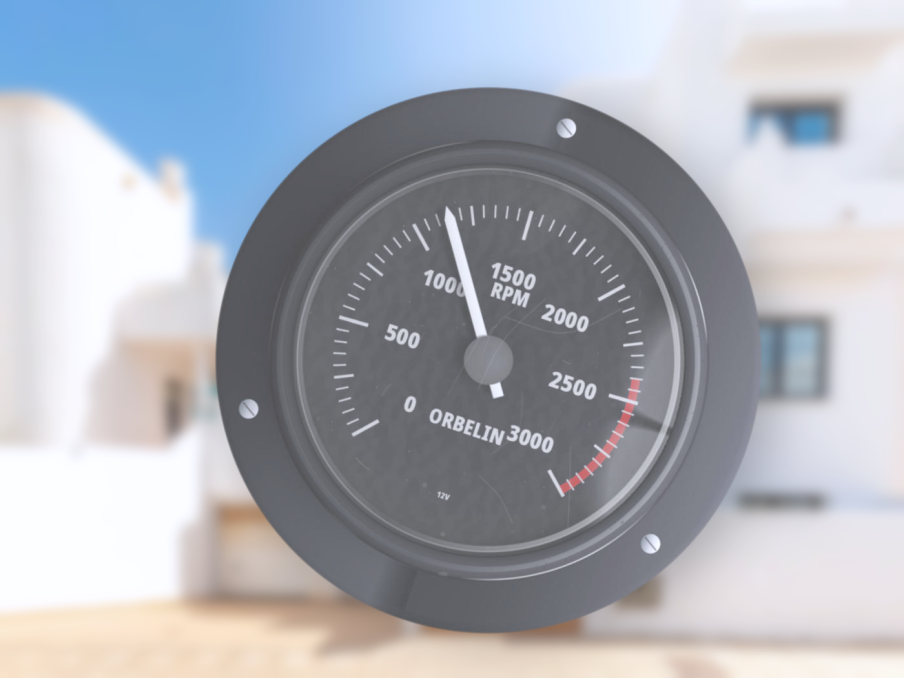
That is rpm 1150
